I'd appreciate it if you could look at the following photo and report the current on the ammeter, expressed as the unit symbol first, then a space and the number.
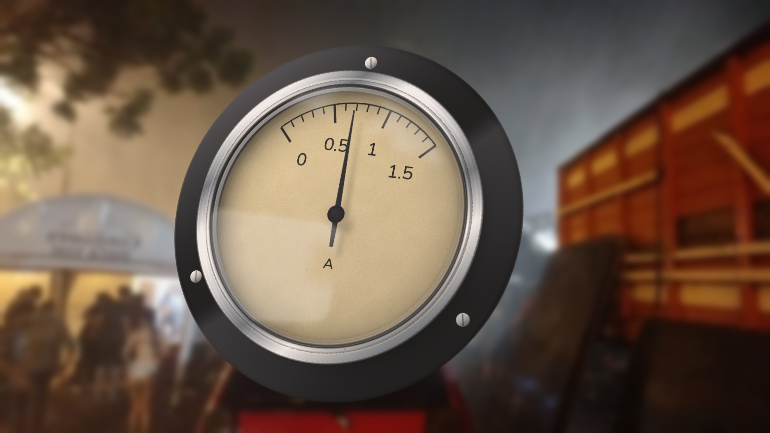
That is A 0.7
